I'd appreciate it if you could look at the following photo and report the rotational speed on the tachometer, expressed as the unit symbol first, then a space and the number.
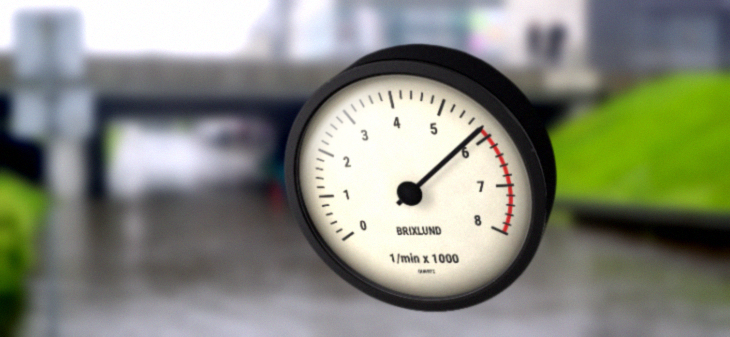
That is rpm 5800
